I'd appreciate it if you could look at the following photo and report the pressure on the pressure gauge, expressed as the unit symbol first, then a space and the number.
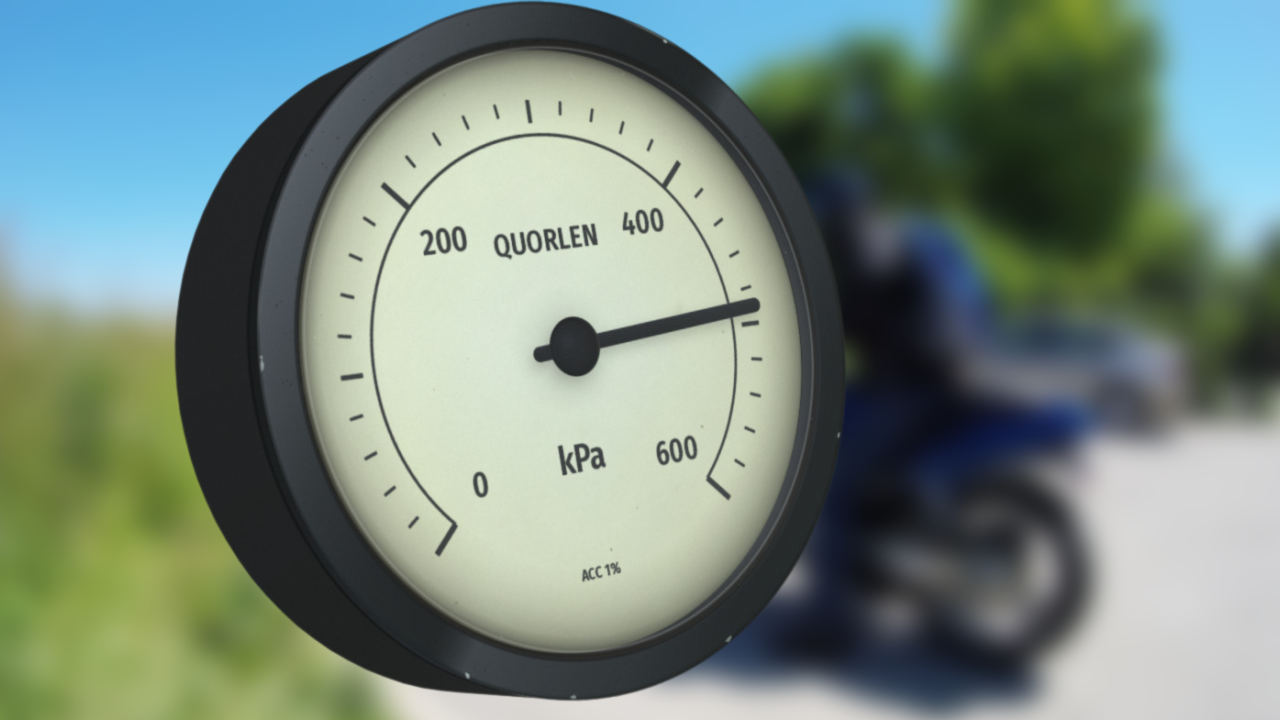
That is kPa 490
